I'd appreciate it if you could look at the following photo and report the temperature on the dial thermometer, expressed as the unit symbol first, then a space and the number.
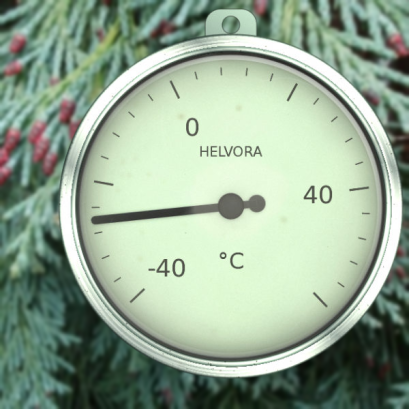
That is °C -26
